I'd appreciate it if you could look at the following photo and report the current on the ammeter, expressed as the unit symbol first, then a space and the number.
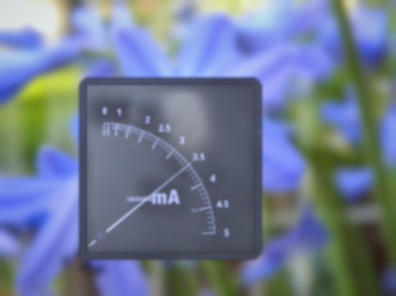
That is mA 3.5
